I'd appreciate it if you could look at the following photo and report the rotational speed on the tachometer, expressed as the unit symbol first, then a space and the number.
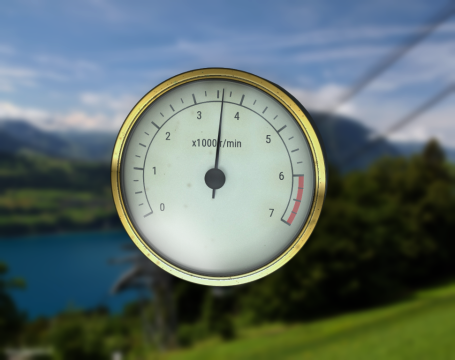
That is rpm 3625
